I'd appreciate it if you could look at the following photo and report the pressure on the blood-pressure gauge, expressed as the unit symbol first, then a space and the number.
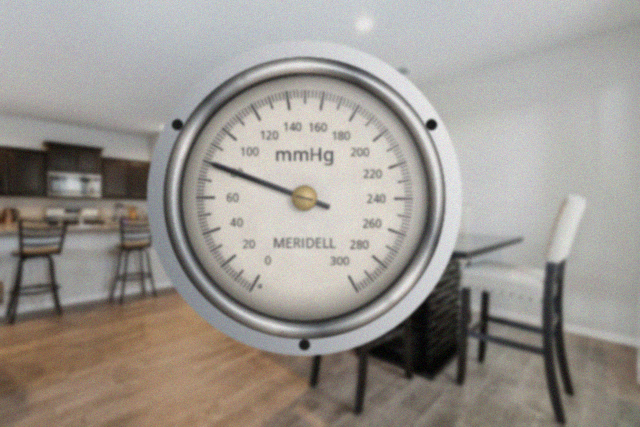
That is mmHg 80
